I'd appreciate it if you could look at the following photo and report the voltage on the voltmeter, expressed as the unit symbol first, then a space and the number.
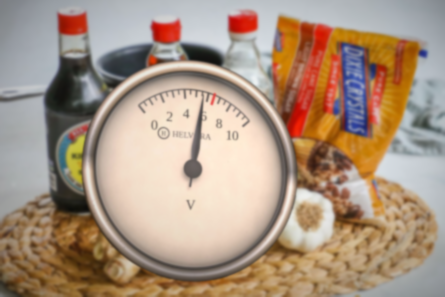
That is V 5.5
